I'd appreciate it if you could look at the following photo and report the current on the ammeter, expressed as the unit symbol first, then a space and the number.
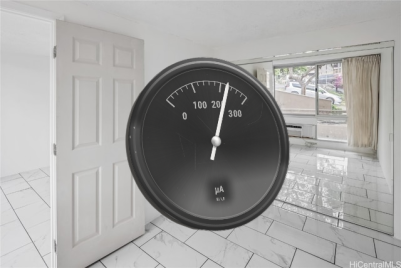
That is µA 220
